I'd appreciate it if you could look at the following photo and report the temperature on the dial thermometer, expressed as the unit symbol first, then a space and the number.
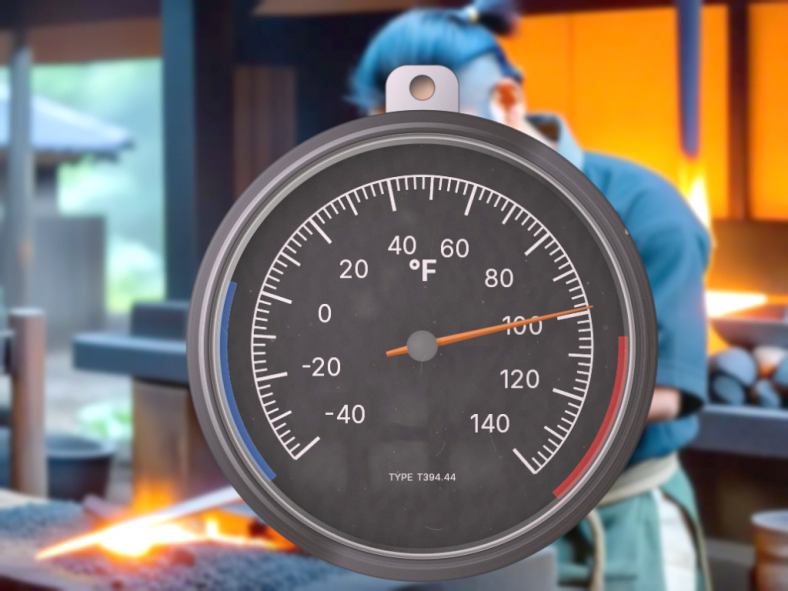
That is °F 99
